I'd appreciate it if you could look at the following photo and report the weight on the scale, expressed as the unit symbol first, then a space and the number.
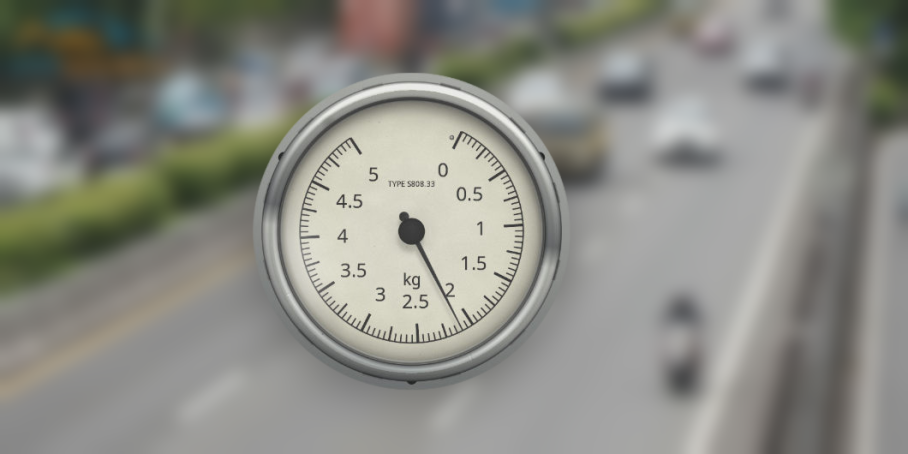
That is kg 2.1
